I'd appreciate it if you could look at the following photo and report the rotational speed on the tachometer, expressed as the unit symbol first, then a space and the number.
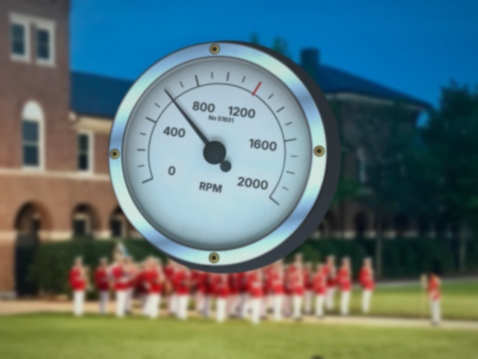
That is rpm 600
